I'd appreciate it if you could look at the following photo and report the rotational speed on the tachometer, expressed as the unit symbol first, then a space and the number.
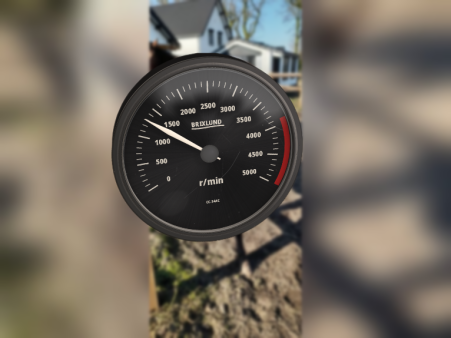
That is rpm 1300
